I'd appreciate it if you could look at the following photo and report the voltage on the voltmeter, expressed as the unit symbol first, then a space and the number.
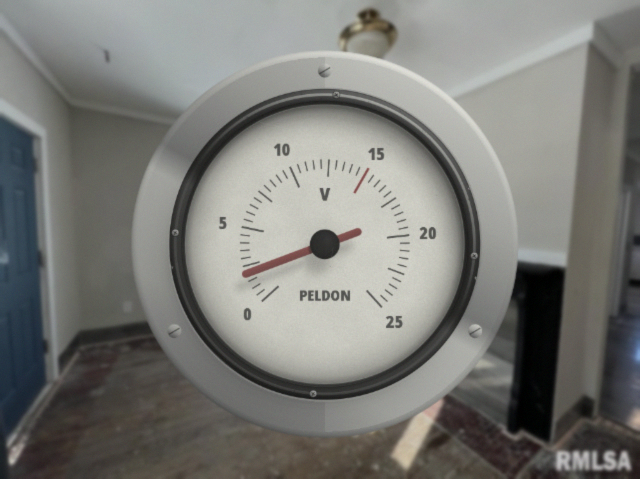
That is V 2
